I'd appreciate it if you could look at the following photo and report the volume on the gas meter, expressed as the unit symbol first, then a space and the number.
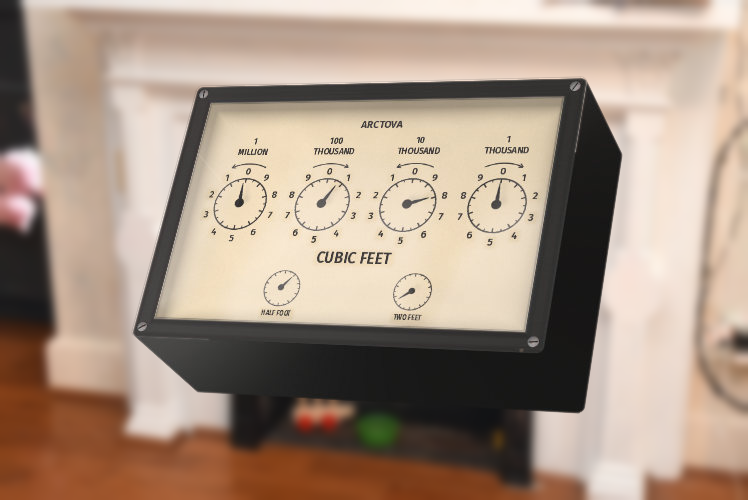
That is ft³ 8000
